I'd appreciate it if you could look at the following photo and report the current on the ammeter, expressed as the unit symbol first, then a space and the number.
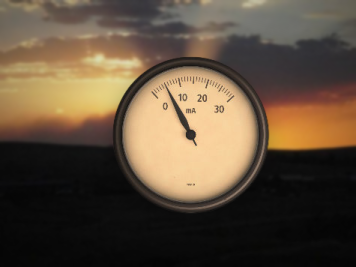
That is mA 5
